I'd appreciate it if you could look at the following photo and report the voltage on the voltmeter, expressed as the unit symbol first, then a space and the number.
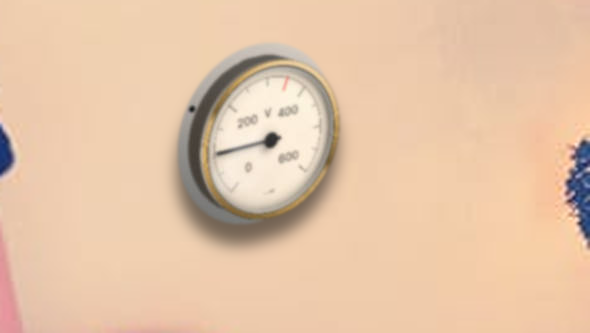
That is V 100
